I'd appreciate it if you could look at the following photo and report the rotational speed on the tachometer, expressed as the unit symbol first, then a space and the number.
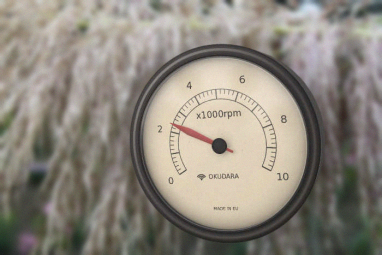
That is rpm 2400
